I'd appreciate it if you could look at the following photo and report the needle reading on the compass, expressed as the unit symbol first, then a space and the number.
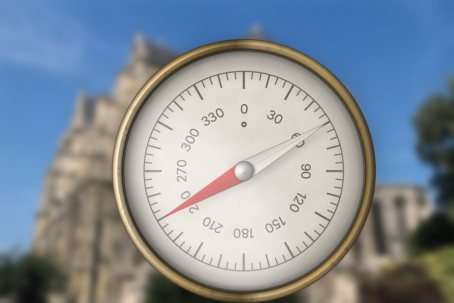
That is ° 240
